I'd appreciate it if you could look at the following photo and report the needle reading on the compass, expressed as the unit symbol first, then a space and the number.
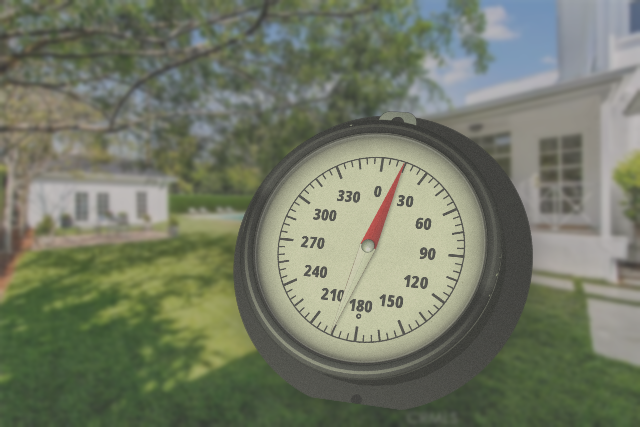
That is ° 15
